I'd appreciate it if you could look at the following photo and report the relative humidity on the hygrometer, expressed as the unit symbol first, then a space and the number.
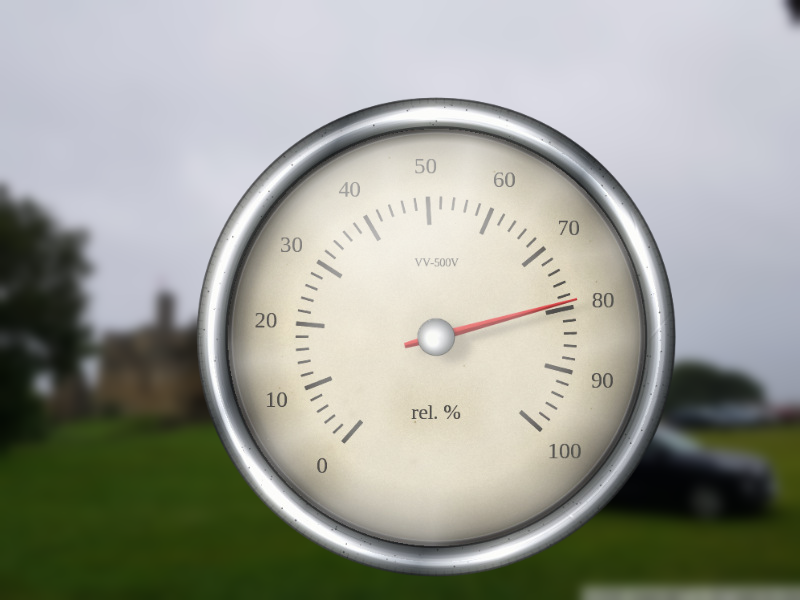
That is % 79
